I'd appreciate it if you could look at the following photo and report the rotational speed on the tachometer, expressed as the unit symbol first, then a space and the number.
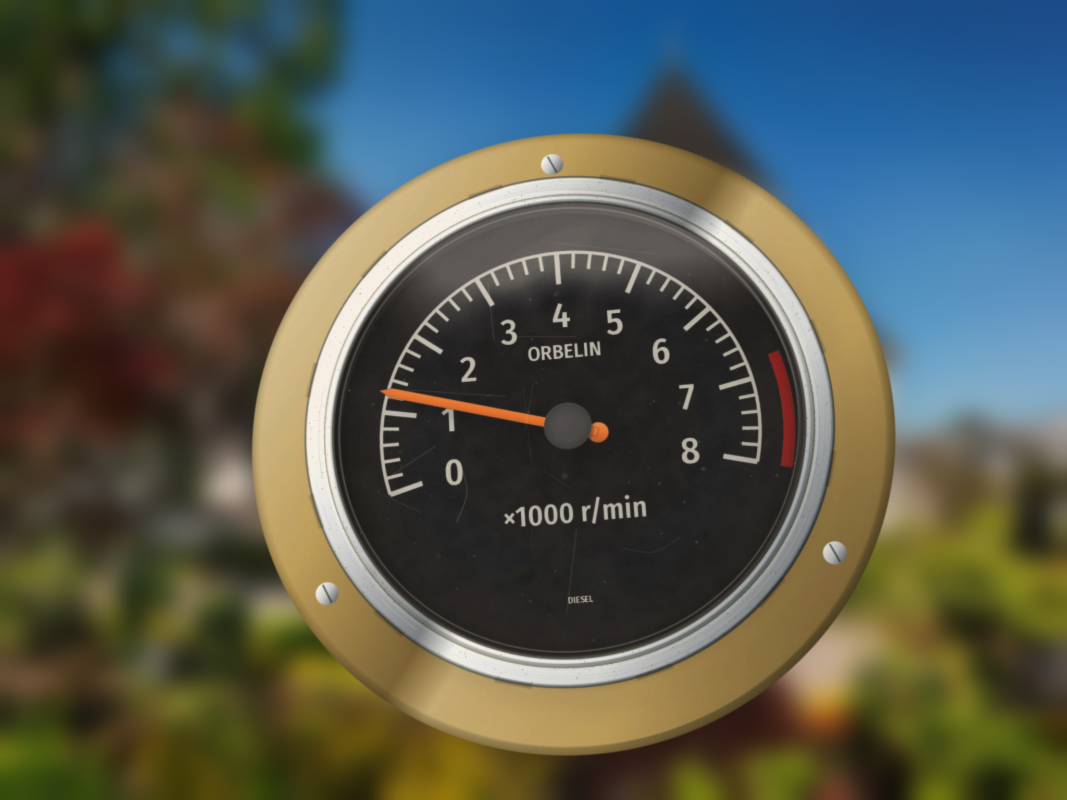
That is rpm 1200
